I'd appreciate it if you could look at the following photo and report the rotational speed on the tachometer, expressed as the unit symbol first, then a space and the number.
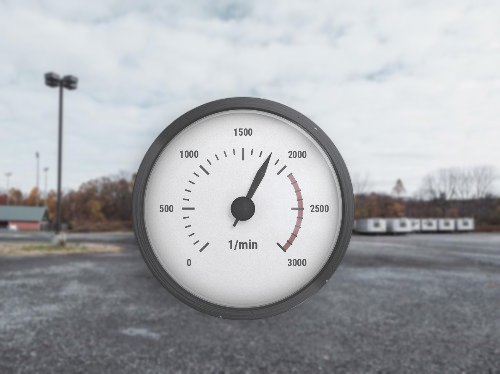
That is rpm 1800
